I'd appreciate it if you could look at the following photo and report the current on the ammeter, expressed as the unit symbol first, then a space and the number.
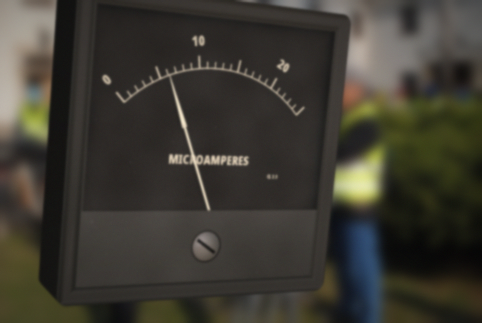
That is µA 6
